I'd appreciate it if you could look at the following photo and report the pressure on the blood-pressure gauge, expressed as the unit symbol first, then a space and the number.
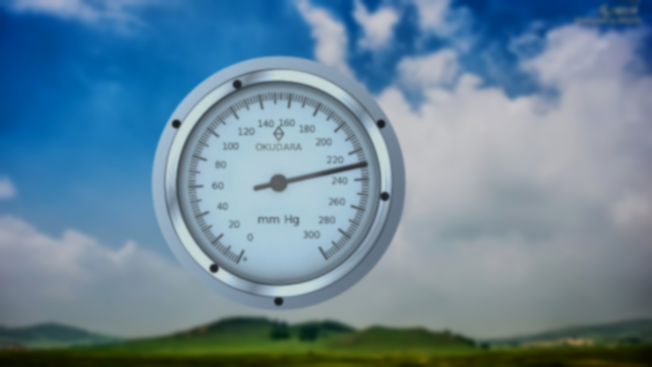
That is mmHg 230
